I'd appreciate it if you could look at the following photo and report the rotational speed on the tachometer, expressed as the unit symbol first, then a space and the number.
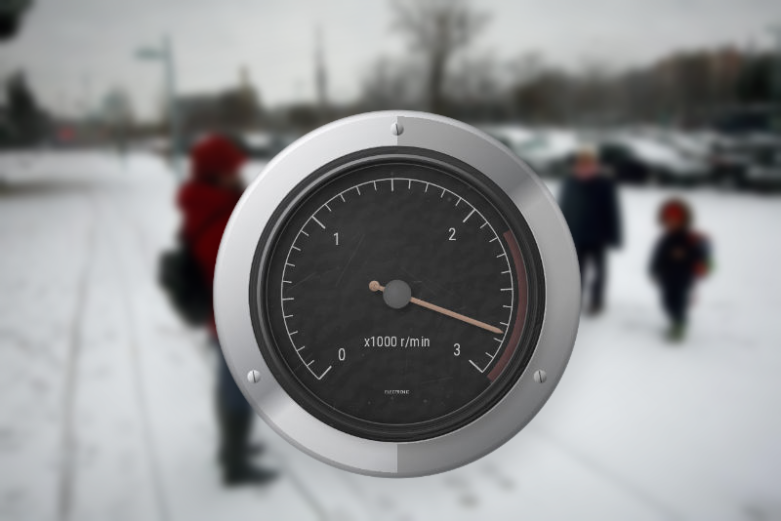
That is rpm 2750
